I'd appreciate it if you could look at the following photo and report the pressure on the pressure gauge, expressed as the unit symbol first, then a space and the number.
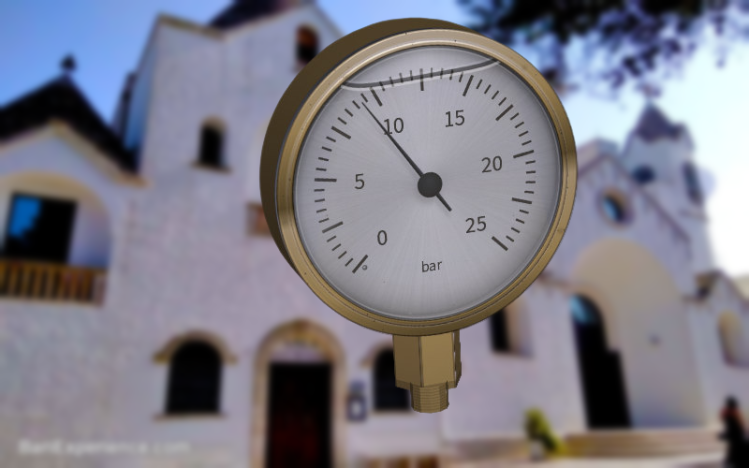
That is bar 9.25
